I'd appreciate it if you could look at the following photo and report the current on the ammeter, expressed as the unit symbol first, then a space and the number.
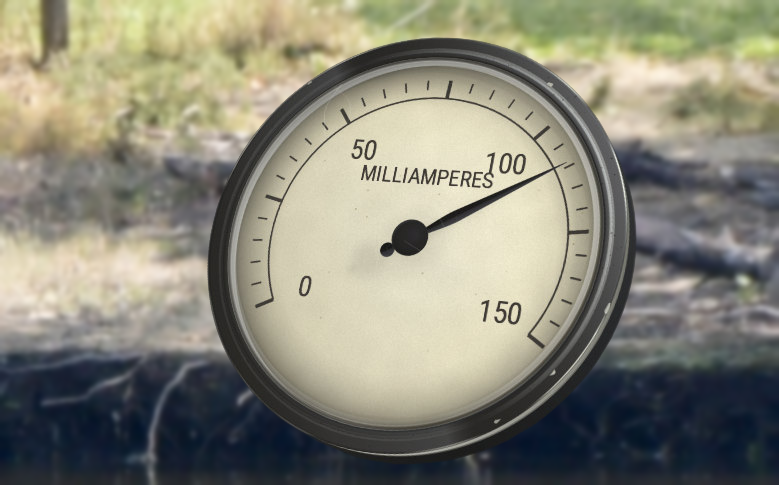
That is mA 110
